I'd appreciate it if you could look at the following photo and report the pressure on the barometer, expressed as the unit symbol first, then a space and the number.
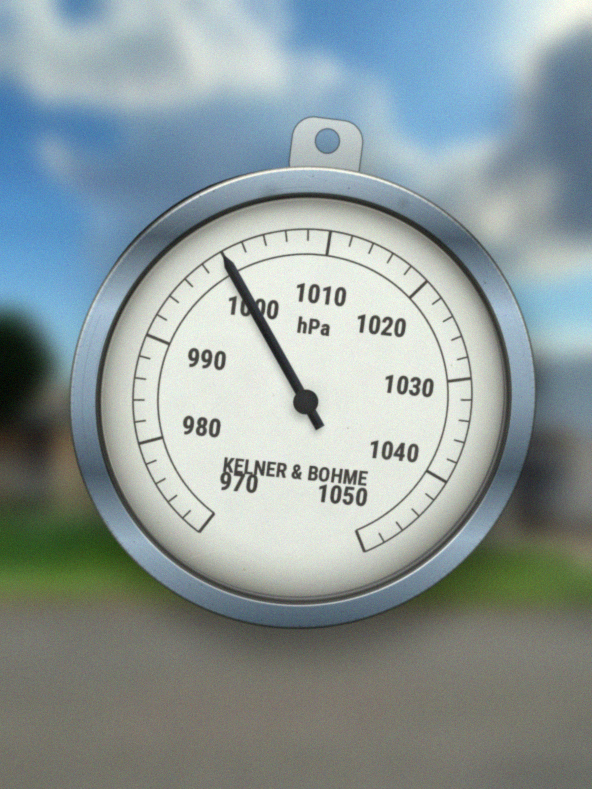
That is hPa 1000
